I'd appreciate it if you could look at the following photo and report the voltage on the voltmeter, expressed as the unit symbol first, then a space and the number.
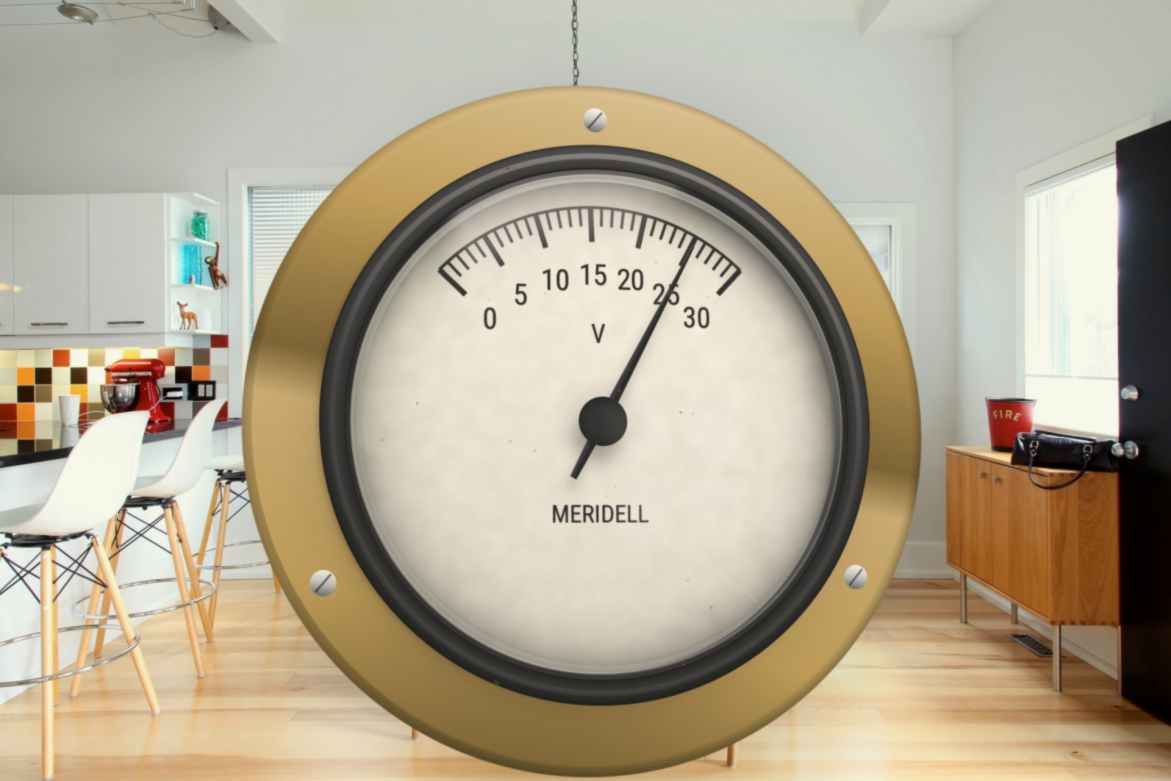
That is V 25
